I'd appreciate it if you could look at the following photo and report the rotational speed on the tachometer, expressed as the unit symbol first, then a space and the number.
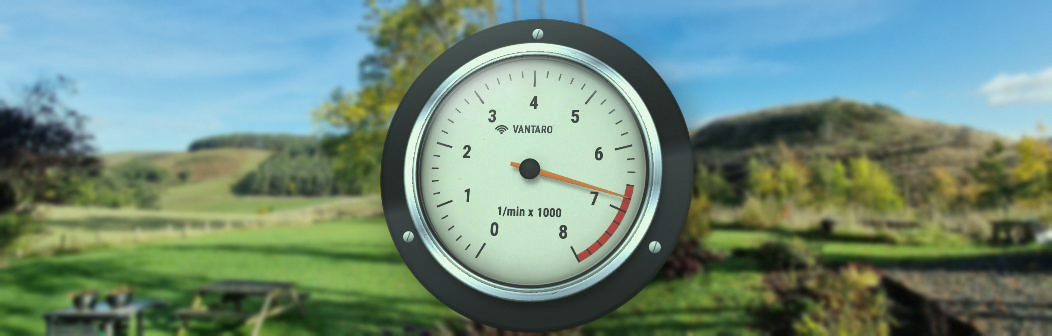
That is rpm 6800
